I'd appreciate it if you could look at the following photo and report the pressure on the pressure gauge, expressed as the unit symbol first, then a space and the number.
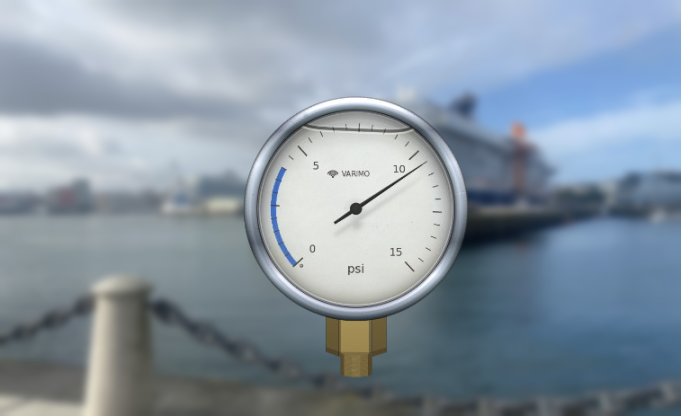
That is psi 10.5
